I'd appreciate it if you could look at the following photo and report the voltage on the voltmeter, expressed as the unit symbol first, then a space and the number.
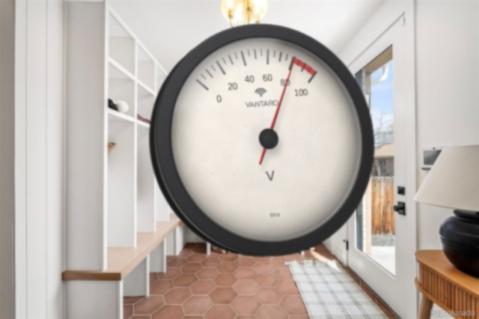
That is V 80
